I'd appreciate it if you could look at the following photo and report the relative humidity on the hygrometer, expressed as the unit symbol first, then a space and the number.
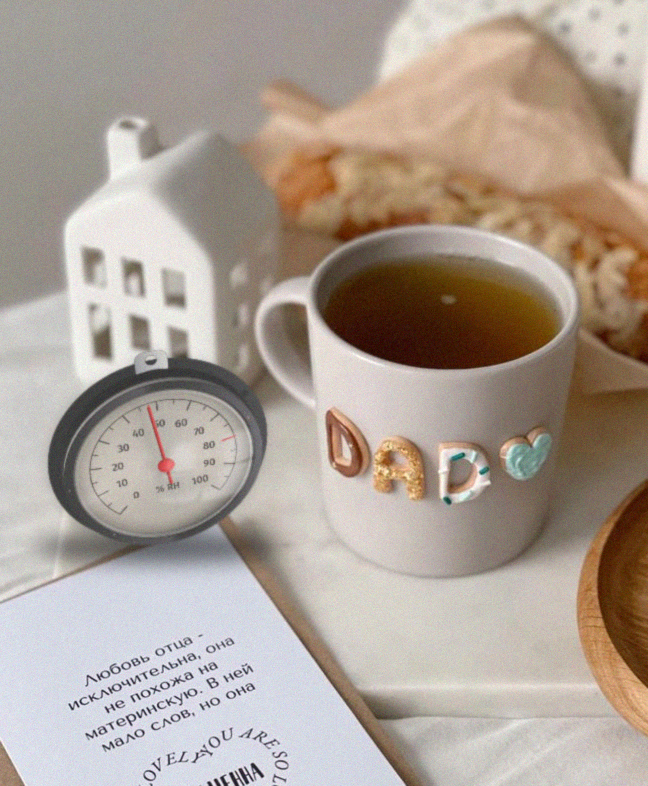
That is % 47.5
